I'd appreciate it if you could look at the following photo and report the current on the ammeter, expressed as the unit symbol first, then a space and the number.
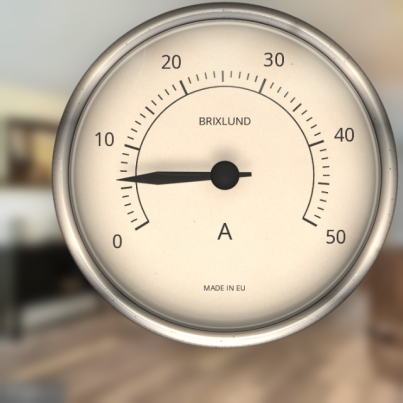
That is A 6
